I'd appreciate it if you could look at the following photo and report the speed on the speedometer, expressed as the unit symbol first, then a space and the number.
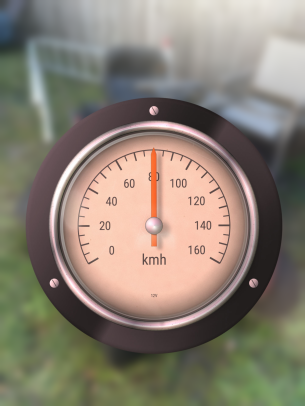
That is km/h 80
